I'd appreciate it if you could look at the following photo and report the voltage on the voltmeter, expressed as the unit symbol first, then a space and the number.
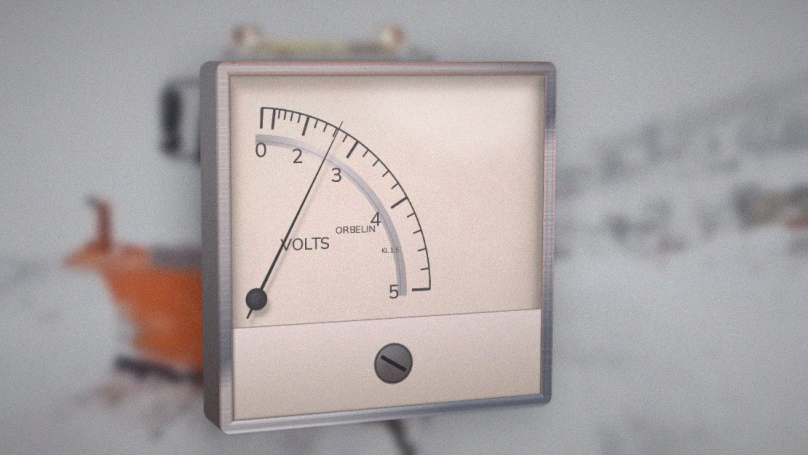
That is V 2.6
